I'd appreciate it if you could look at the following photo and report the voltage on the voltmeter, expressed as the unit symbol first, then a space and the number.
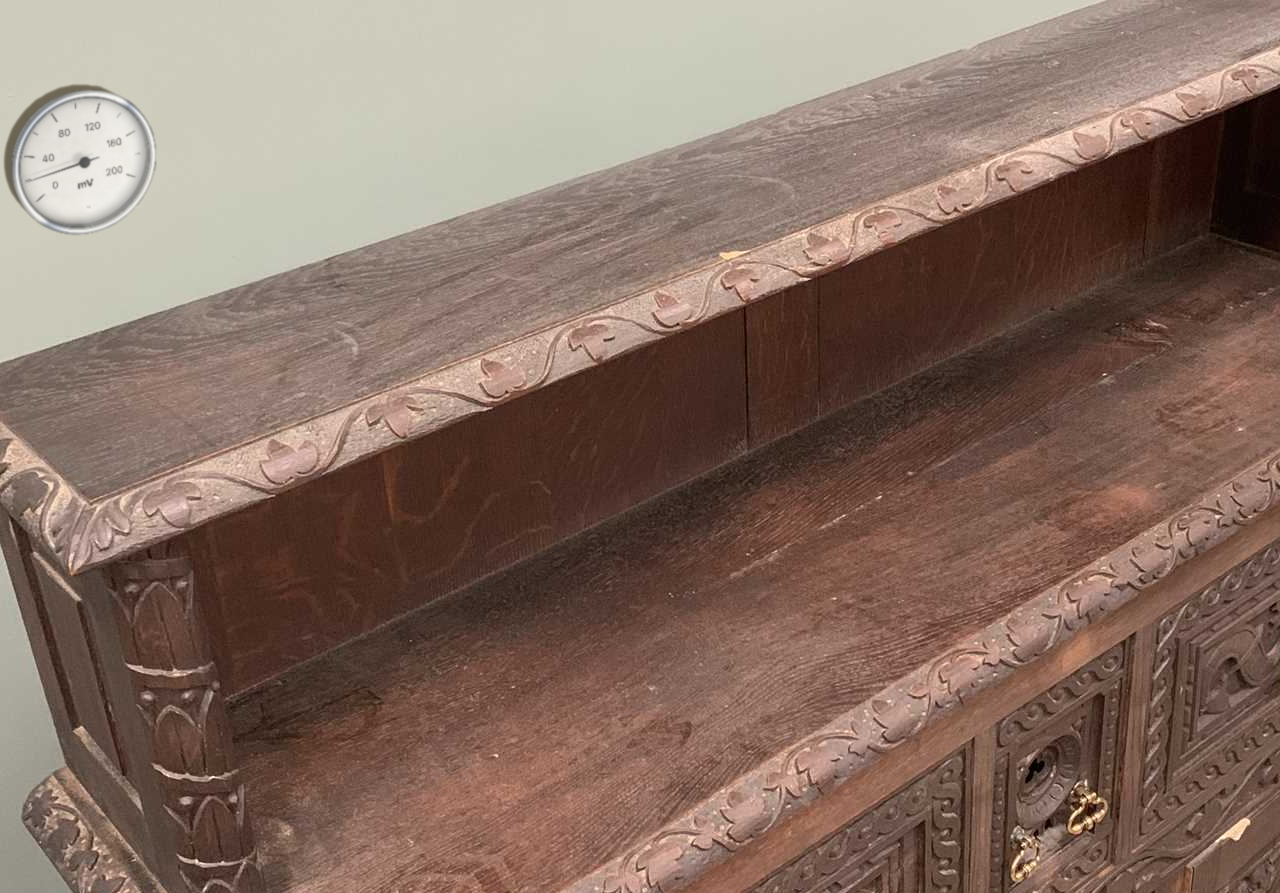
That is mV 20
